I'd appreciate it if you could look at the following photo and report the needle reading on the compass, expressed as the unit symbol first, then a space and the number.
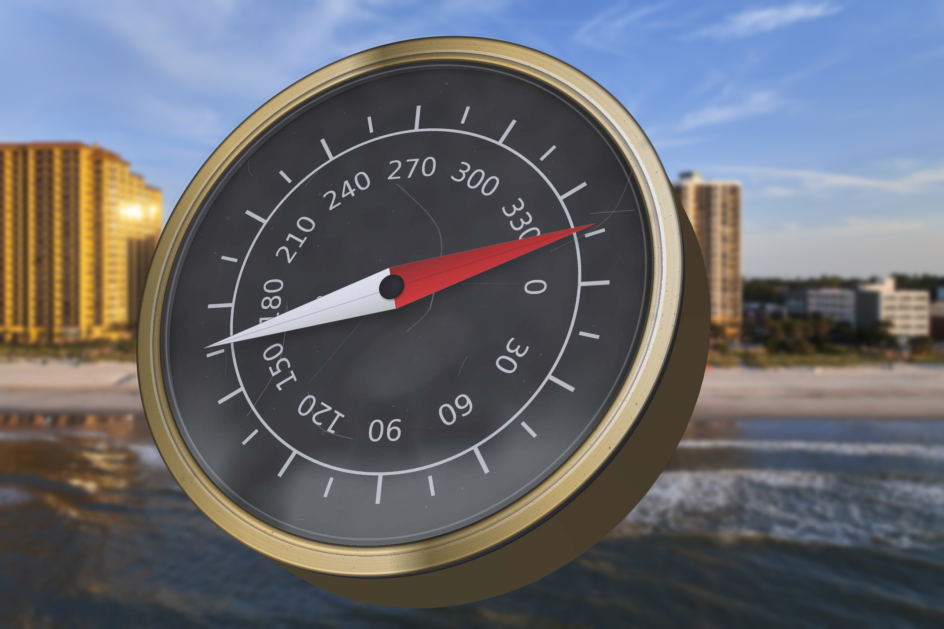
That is ° 345
